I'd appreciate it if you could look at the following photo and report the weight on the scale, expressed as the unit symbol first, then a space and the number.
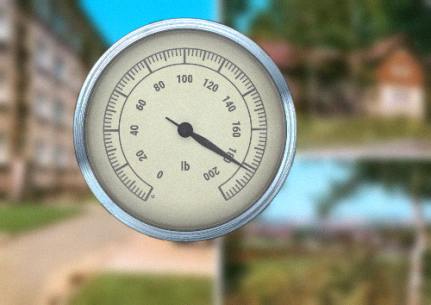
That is lb 182
